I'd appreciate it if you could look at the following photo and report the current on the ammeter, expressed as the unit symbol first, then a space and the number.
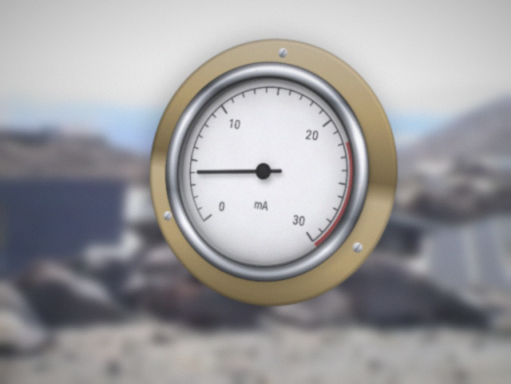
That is mA 4
